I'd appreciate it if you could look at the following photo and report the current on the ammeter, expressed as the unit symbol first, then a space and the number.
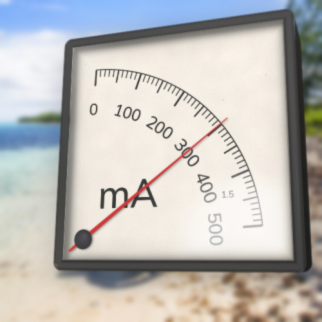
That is mA 300
